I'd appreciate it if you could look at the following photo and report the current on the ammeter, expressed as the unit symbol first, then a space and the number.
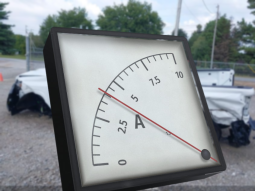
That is A 4
